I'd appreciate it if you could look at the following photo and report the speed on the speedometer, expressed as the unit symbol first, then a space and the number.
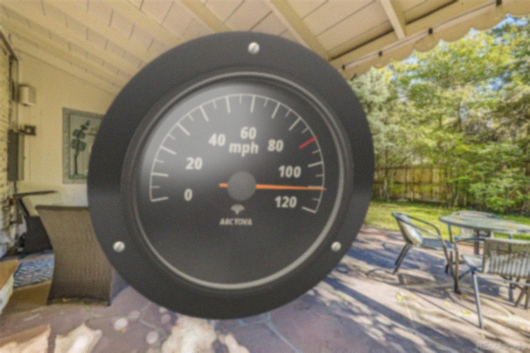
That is mph 110
